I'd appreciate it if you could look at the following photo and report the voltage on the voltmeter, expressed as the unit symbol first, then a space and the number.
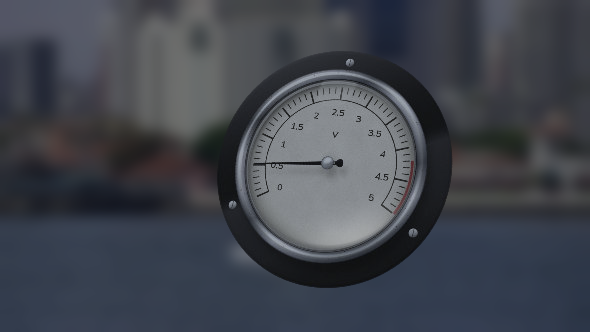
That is V 0.5
